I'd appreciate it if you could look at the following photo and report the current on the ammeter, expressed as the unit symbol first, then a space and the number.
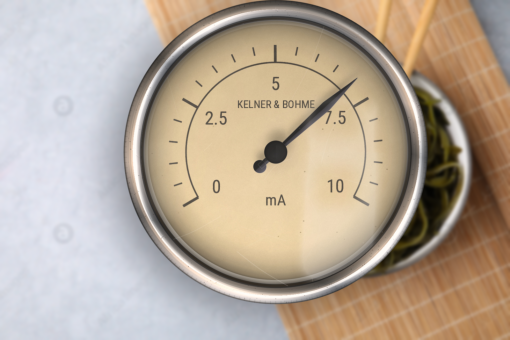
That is mA 7
